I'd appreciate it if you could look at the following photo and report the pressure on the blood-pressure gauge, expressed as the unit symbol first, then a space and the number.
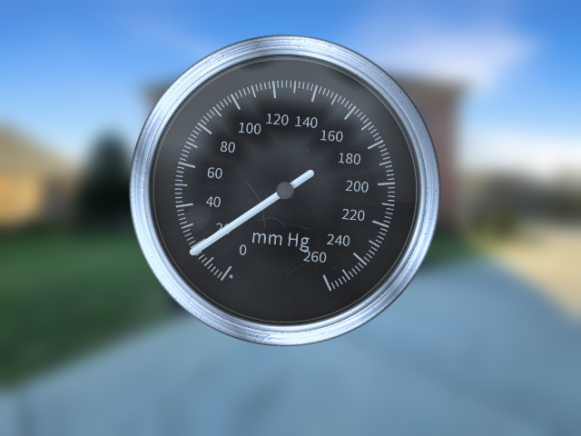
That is mmHg 18
